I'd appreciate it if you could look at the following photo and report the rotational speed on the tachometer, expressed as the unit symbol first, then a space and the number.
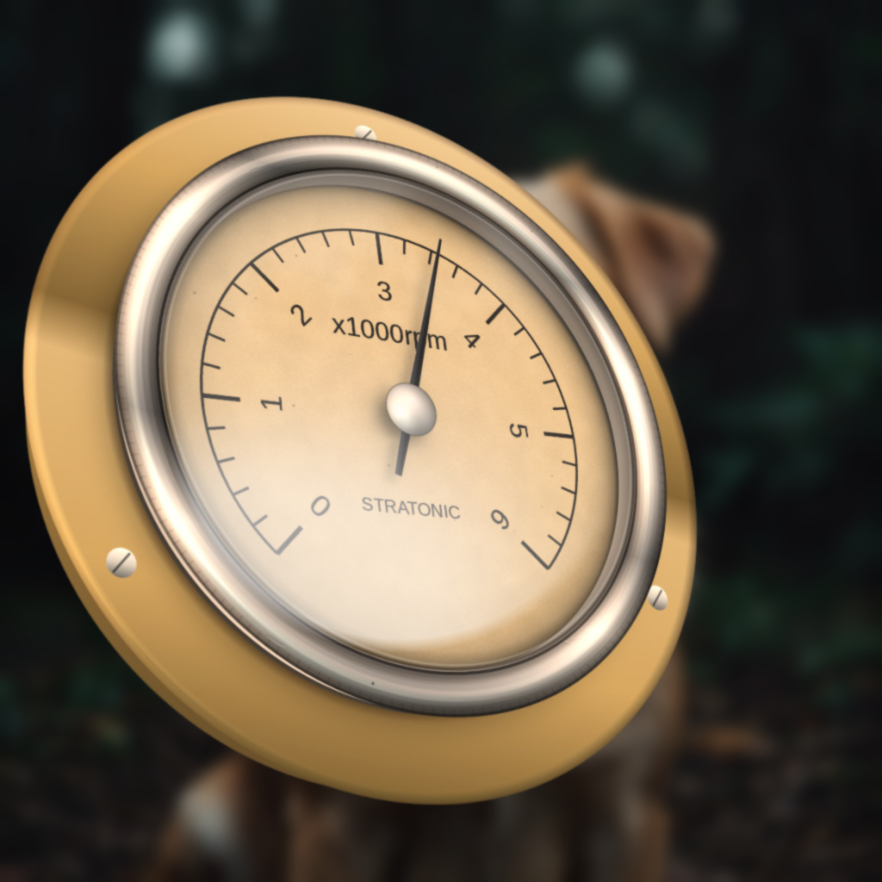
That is rpm 3400
